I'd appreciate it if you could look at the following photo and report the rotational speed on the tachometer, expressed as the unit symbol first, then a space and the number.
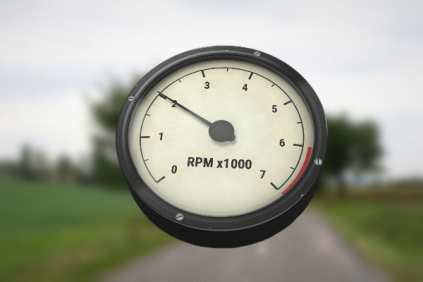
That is rpm 2000
